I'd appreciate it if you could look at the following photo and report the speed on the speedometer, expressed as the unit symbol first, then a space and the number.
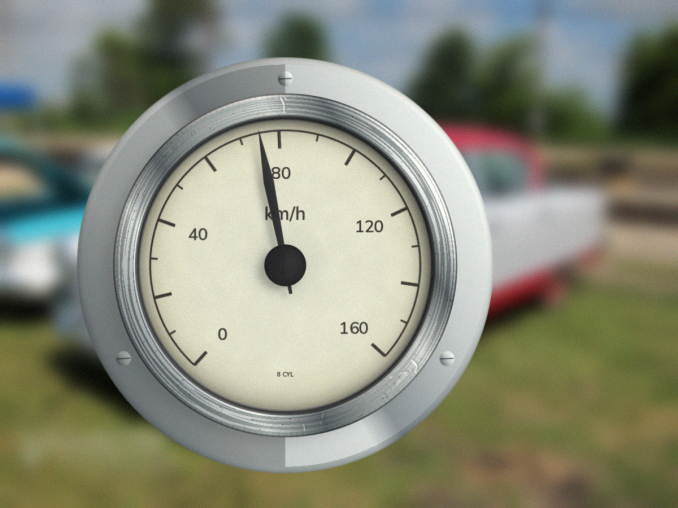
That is km/h 75
